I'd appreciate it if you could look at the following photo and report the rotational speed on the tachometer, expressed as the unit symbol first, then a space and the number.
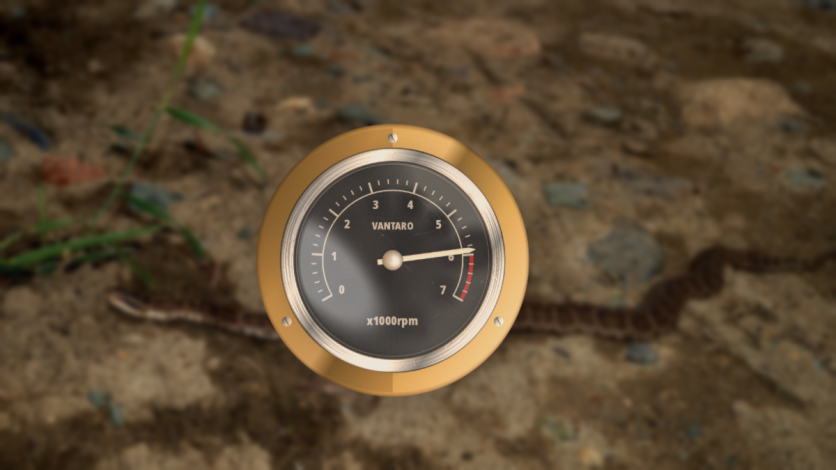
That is rpm 5900
